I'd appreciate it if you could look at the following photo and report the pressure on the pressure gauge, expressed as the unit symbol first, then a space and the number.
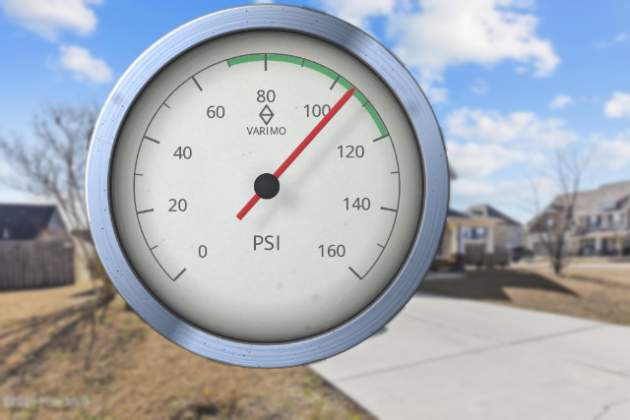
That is psi 105
